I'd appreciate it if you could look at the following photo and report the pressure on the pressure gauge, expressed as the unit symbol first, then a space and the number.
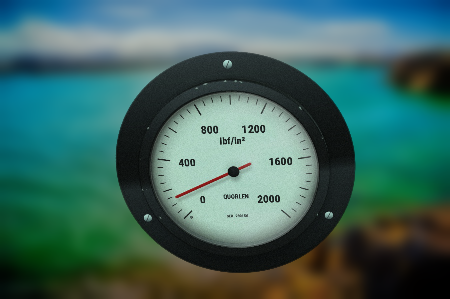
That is psi 150
